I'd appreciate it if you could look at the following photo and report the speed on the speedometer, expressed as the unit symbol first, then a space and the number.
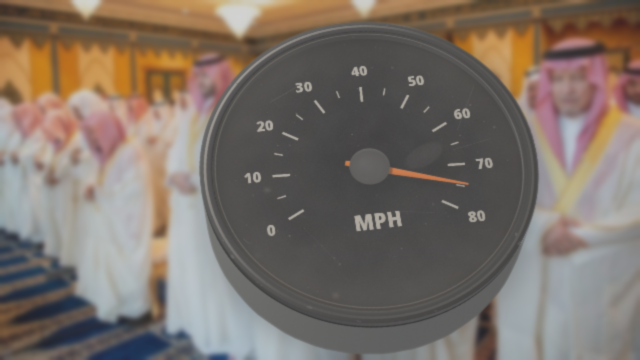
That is mph 75
